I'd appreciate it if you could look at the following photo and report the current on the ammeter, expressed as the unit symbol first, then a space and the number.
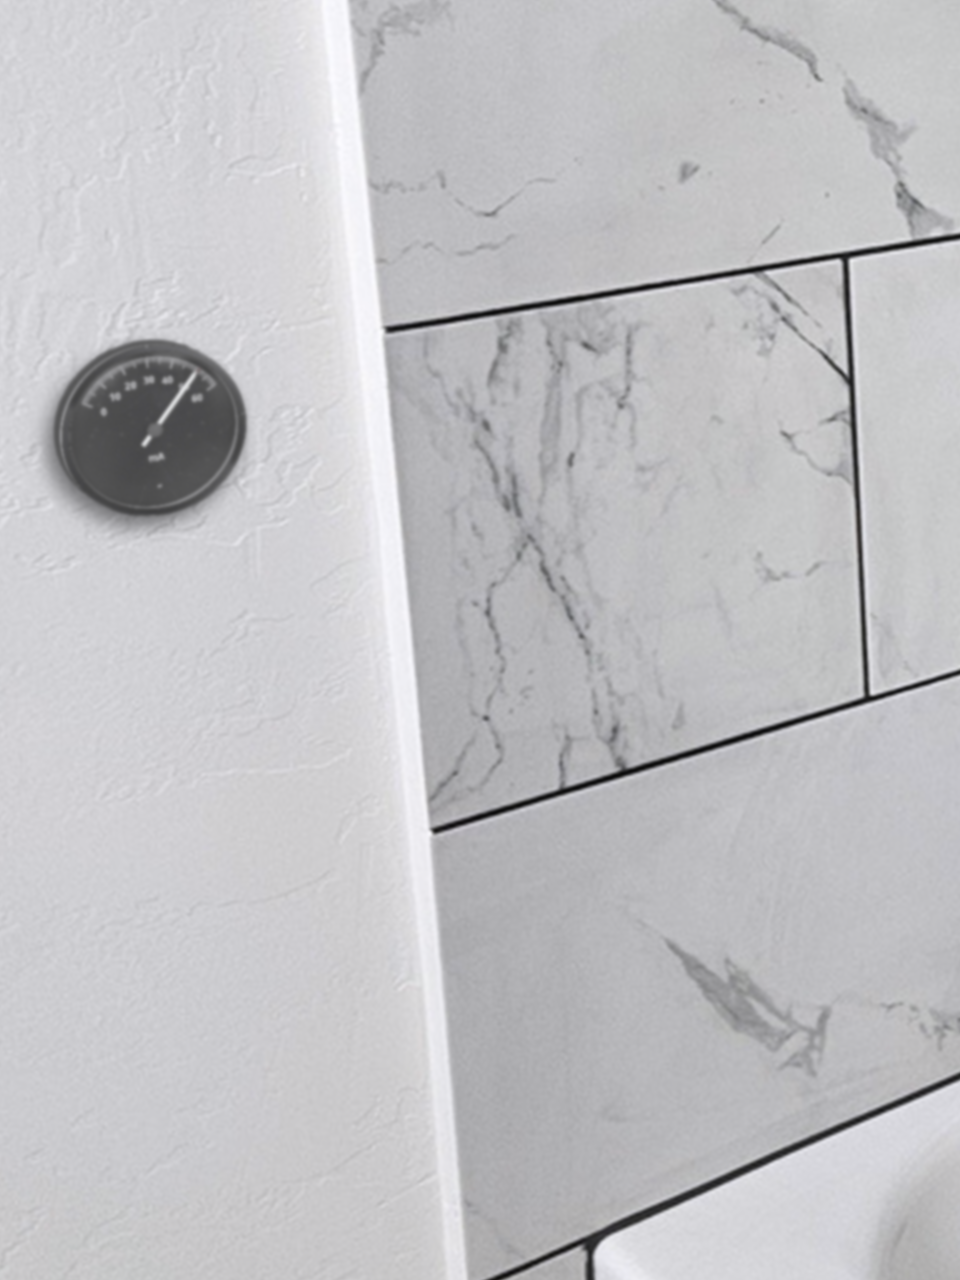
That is mA 50
